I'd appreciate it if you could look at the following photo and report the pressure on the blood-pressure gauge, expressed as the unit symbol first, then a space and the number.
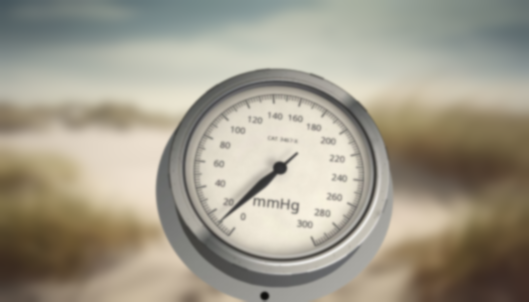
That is mmHg 10
